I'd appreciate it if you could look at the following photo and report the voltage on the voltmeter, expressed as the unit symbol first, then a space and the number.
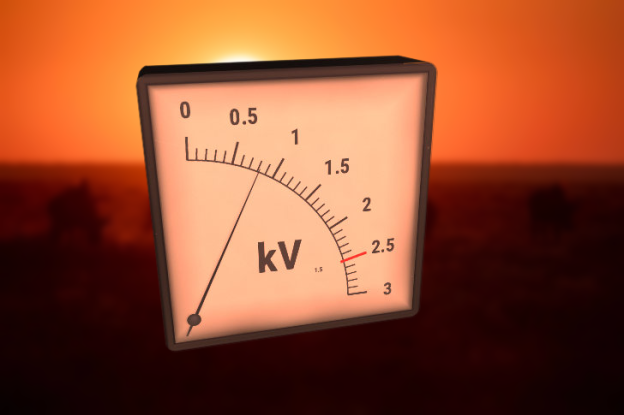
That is kV 0.8
